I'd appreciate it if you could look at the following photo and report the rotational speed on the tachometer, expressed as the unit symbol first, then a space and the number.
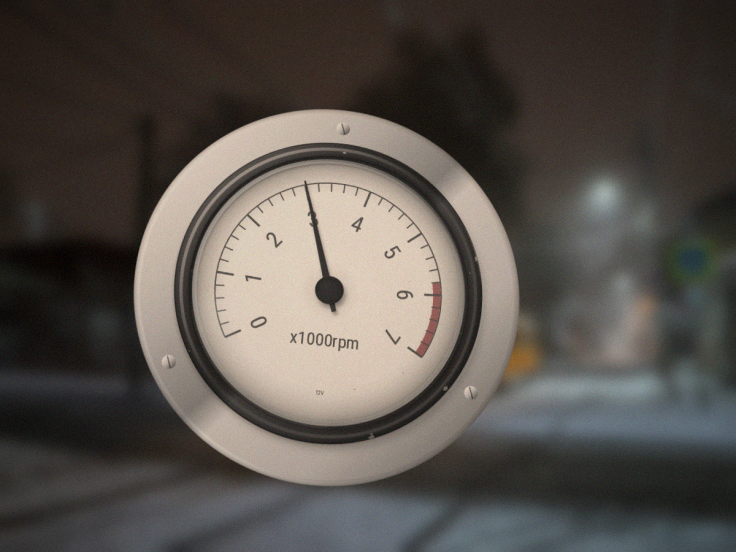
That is rpm 3000
